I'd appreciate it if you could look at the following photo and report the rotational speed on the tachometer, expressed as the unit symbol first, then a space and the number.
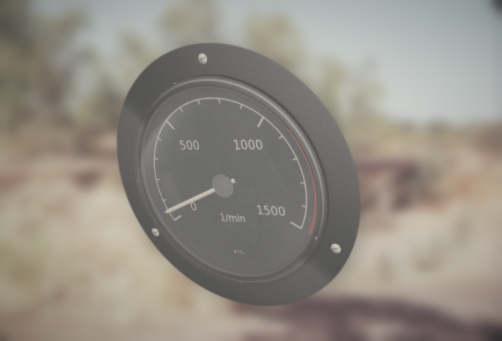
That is rpm 50
